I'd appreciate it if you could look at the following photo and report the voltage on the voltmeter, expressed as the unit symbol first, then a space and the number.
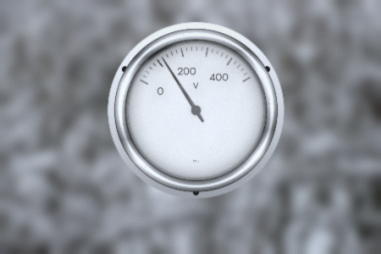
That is V 120
